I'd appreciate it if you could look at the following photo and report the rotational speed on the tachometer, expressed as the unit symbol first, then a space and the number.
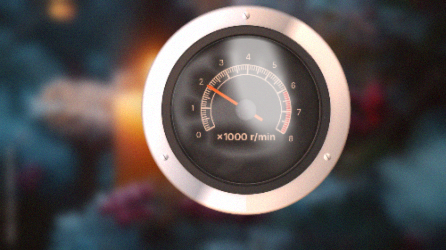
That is rpm 2000
